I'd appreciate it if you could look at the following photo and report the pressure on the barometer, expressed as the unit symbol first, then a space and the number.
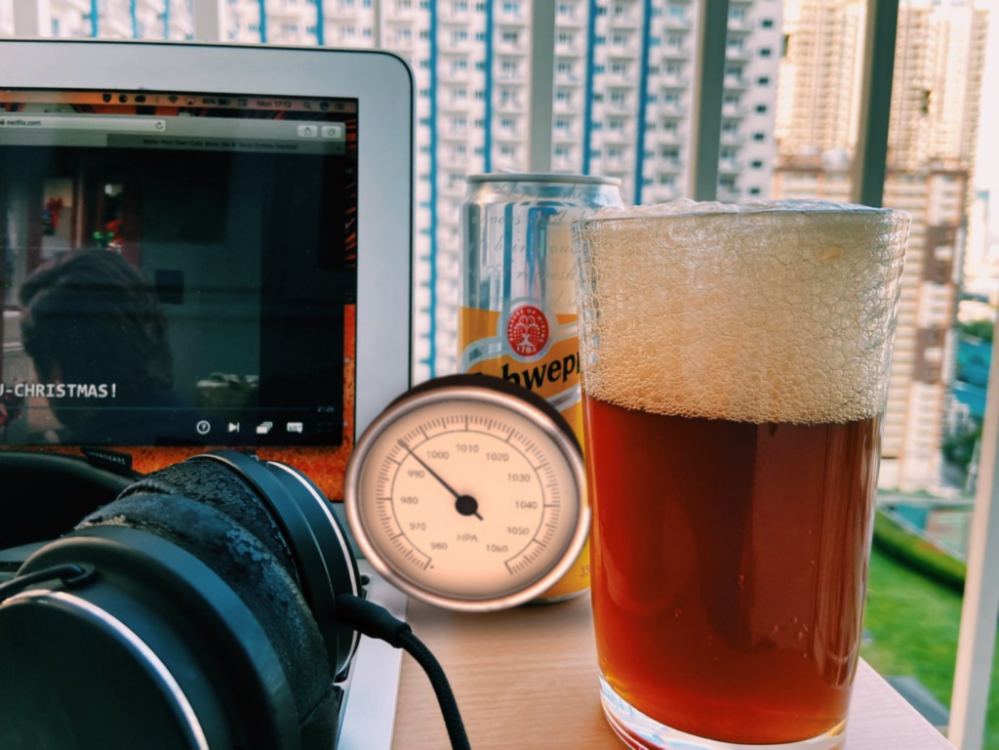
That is hPa 995
